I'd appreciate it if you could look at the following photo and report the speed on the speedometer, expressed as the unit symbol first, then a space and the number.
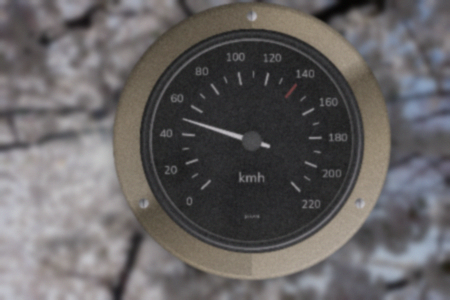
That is km/h 50
